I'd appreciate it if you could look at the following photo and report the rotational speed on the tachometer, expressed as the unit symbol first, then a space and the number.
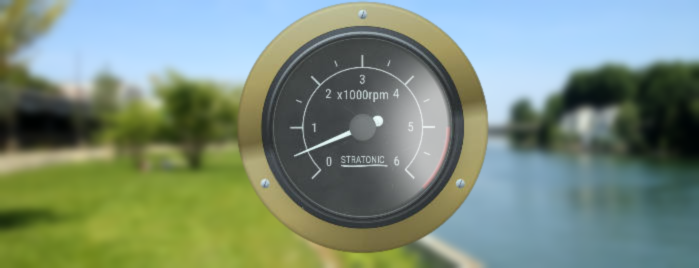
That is rpm 500
